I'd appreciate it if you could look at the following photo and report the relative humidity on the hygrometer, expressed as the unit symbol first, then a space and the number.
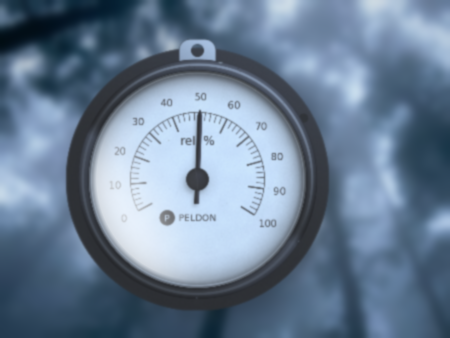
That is % 50
